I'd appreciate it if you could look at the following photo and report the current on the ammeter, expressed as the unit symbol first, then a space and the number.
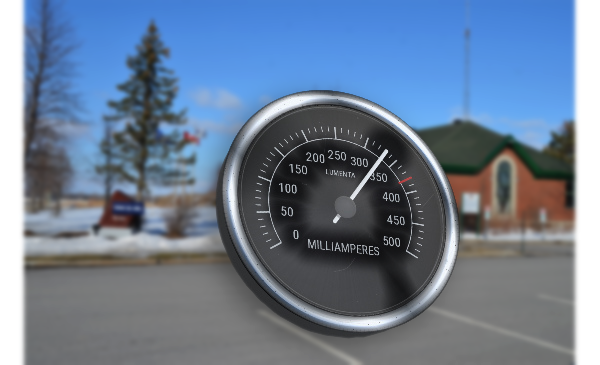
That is mA 330
